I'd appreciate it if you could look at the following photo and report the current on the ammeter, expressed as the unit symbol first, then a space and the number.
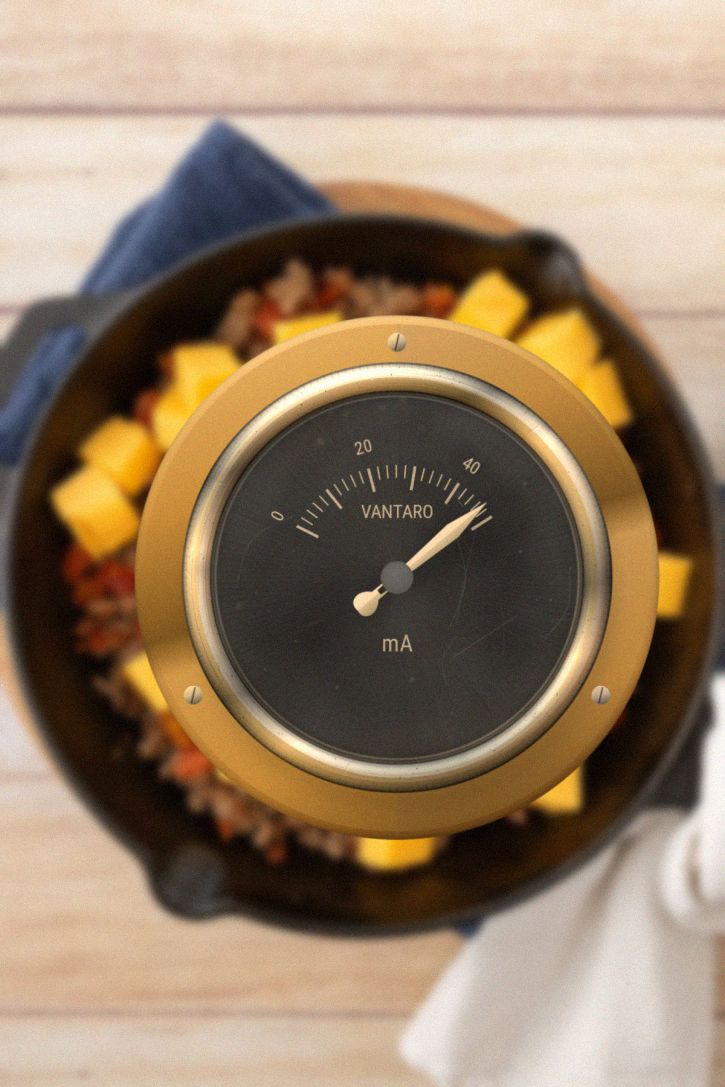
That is mA 47
